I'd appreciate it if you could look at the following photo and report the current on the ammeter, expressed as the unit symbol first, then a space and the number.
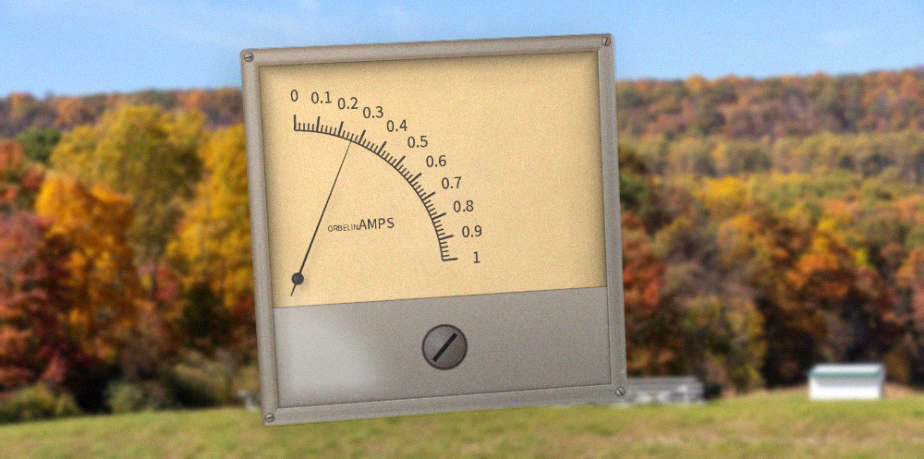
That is A 0.26
